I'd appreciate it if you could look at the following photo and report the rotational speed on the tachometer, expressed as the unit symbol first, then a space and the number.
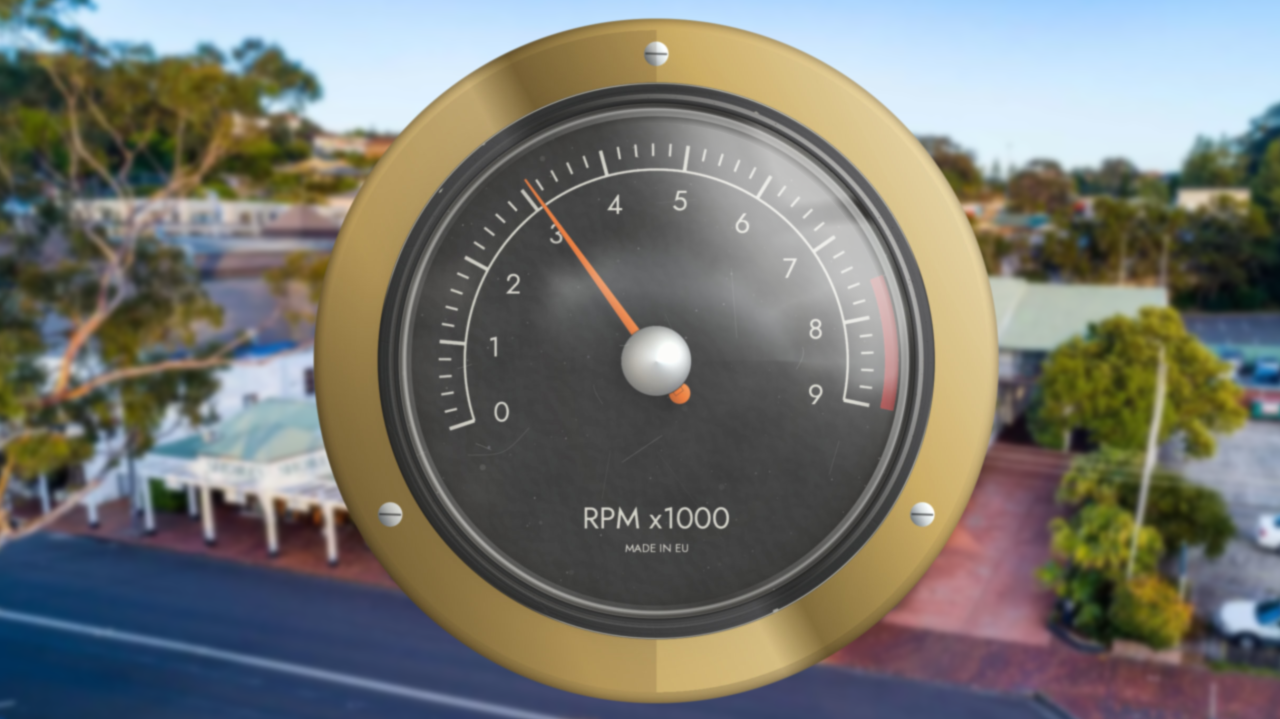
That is rpm 3100
